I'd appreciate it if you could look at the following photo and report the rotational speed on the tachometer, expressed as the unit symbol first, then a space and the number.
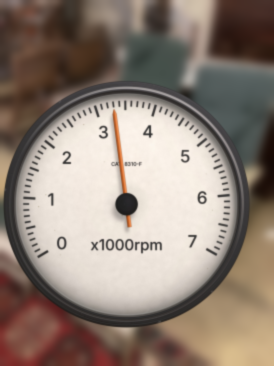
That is rpm 3300
